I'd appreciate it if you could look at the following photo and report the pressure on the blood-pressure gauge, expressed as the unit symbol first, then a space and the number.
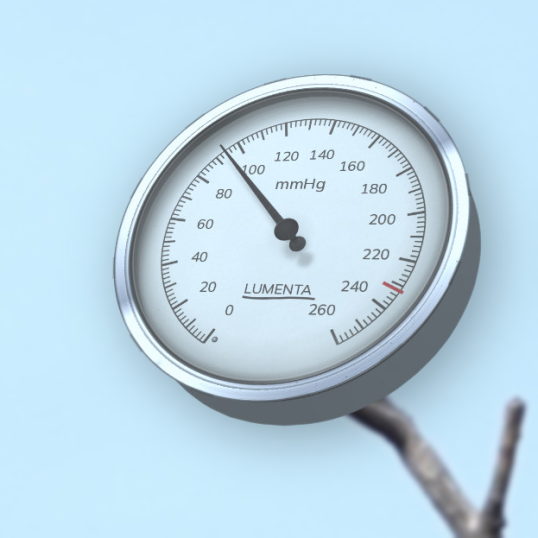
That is mmHg 94
